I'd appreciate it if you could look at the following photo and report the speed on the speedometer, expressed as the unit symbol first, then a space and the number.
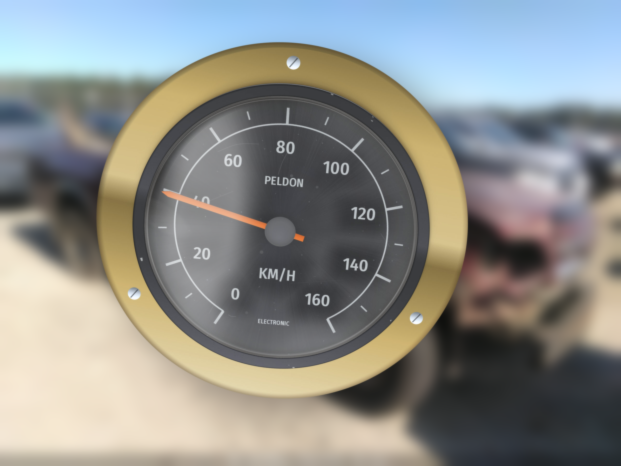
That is km/h 40
